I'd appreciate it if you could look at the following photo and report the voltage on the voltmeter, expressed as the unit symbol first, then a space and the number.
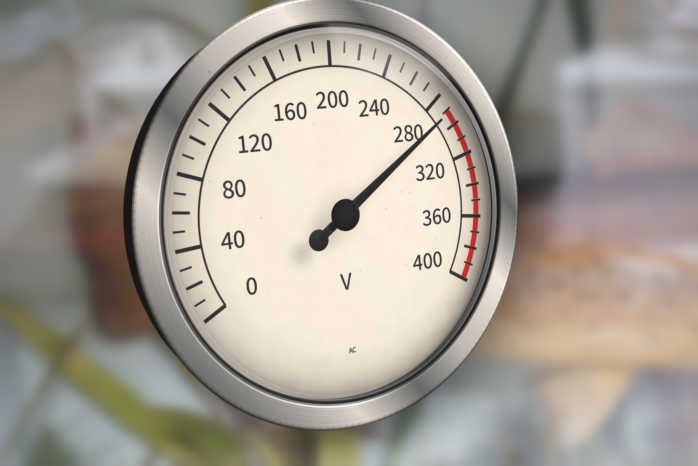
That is V 290
